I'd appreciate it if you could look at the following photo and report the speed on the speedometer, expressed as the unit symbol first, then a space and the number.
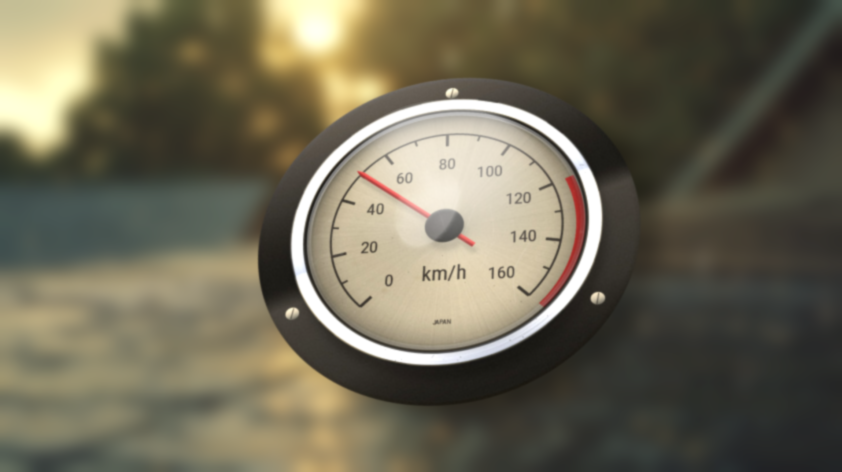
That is km/h 50
